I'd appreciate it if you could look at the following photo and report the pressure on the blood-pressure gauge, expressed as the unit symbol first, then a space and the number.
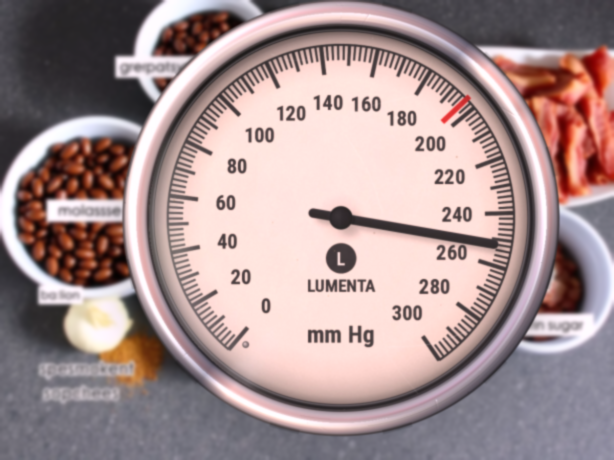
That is mmHg 252
